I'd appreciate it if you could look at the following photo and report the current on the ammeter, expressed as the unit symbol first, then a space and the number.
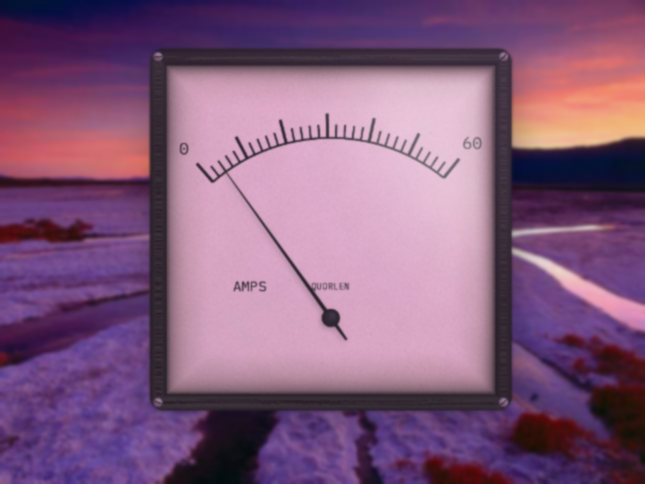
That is A 4
